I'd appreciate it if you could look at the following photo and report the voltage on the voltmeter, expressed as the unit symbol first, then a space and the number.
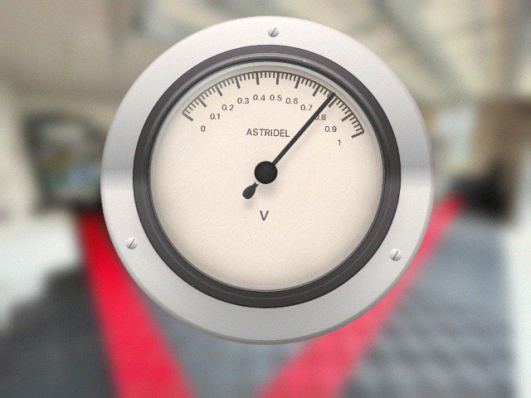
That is V 0.78
